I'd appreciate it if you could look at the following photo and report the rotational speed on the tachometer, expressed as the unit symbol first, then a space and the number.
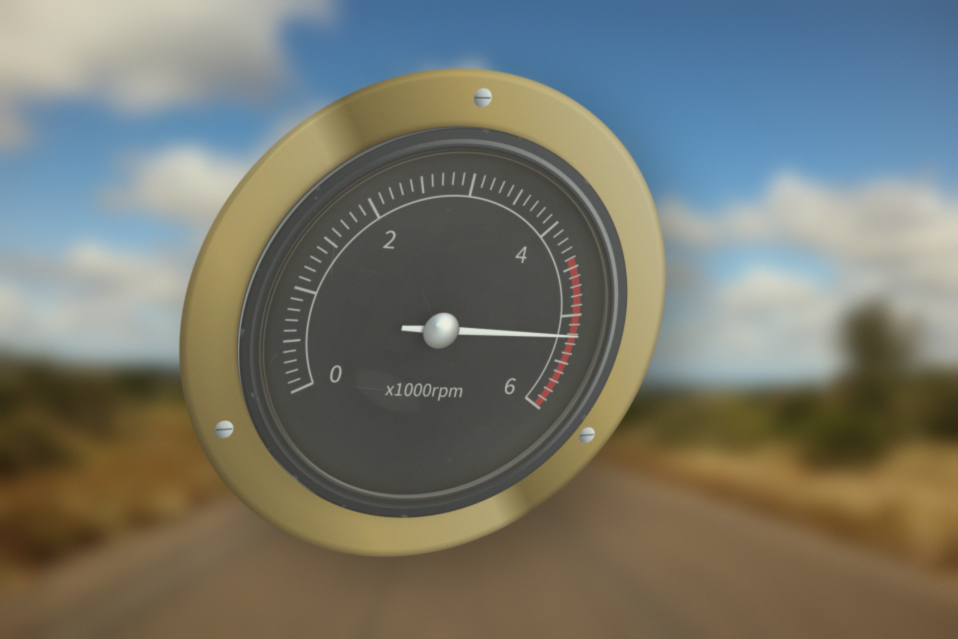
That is rpm 5200
